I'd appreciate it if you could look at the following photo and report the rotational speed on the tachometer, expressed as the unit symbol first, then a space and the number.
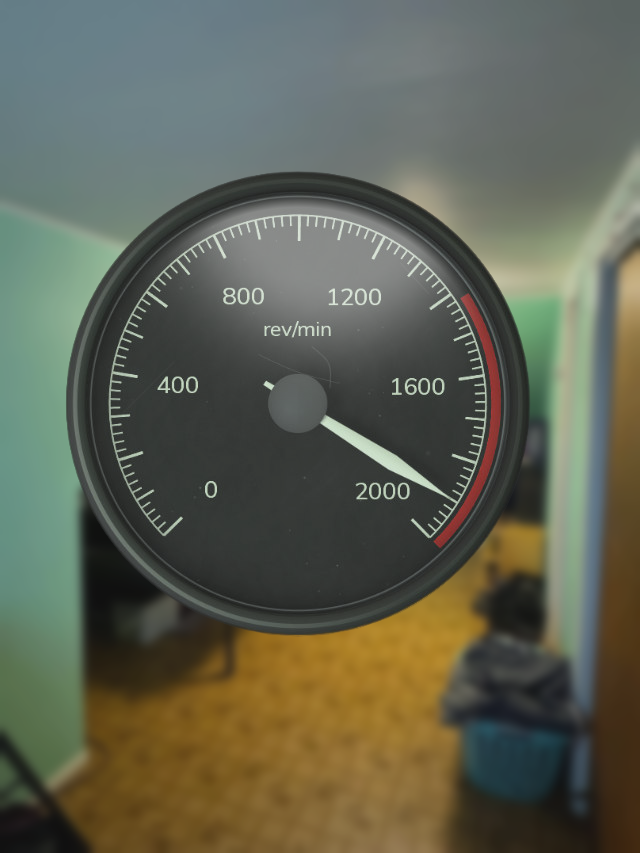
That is rpm 1900
